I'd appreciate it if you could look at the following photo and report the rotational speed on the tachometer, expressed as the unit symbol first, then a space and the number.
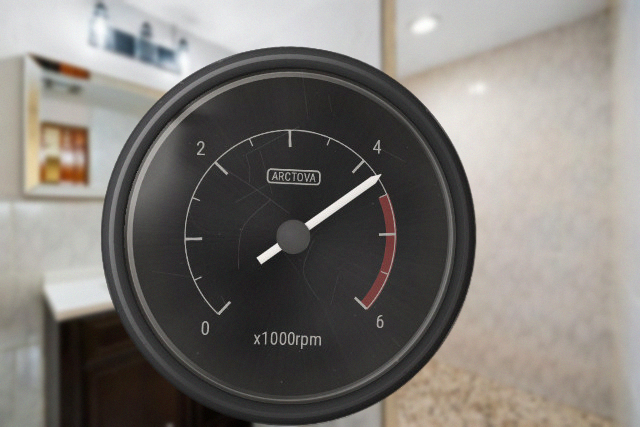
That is rpm 4250
